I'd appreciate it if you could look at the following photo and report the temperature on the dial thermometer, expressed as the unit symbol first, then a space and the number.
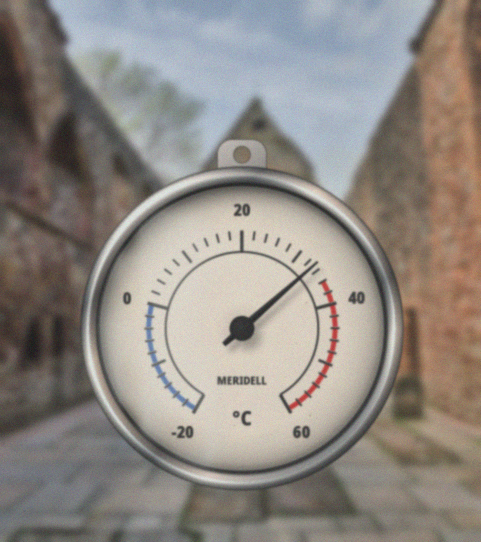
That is °C 33
